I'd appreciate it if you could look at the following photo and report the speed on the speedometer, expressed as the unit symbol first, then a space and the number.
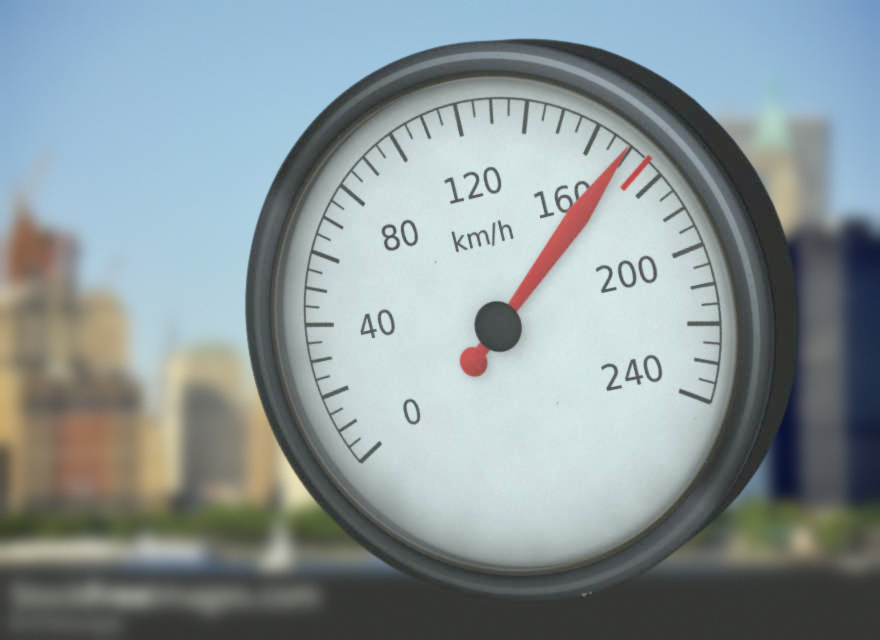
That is km/h 170
